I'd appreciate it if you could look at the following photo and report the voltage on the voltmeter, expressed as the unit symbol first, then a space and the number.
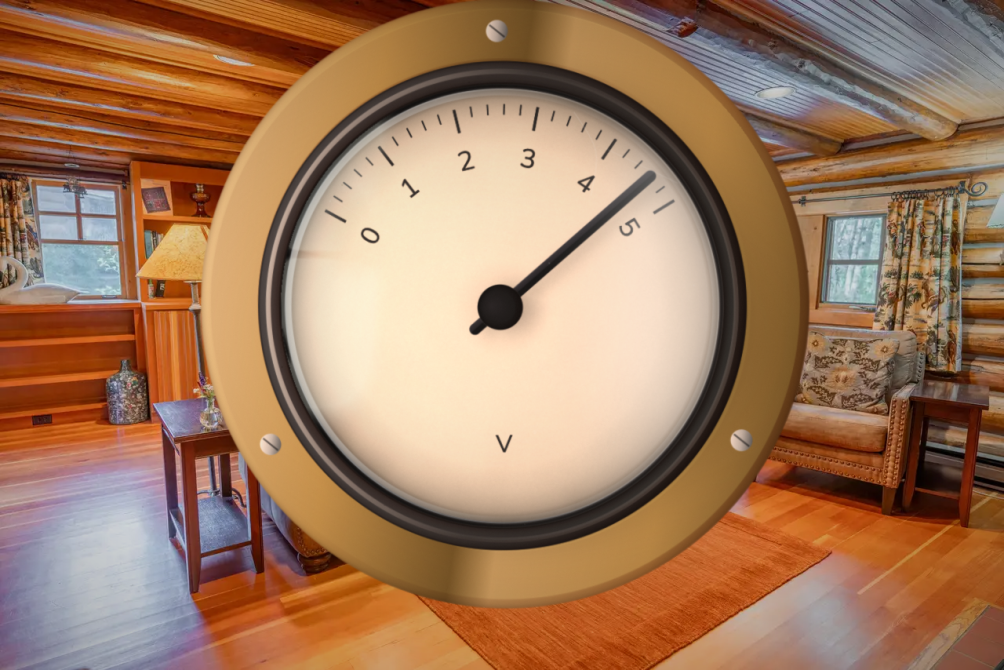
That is V 4.6
